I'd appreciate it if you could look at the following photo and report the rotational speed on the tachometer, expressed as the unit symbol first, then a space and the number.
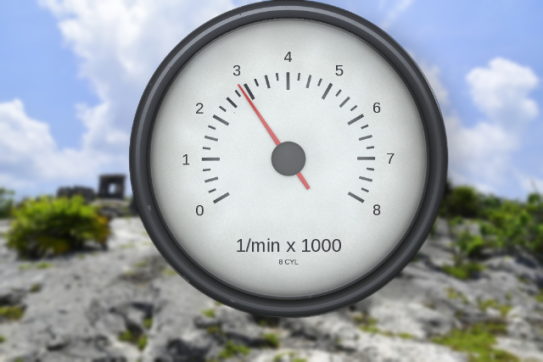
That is rpm 2875
